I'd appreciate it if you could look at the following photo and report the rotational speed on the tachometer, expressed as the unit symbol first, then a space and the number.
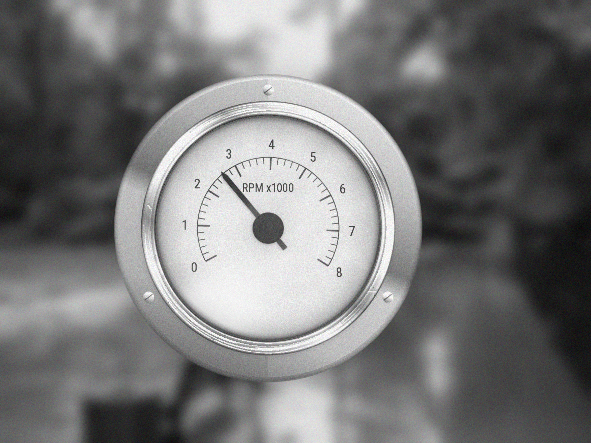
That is rpm 2600
